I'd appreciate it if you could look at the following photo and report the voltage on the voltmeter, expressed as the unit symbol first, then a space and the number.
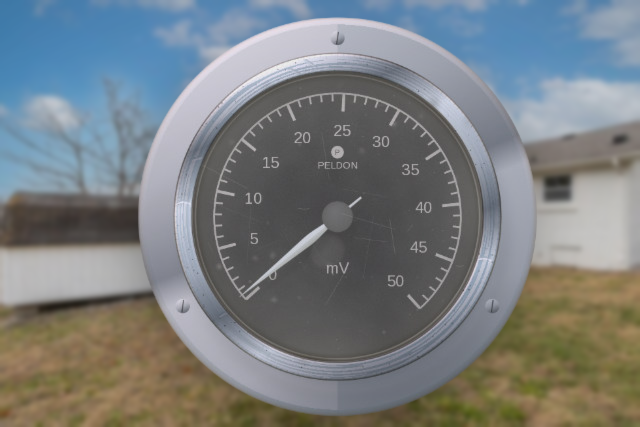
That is mV 0.5
